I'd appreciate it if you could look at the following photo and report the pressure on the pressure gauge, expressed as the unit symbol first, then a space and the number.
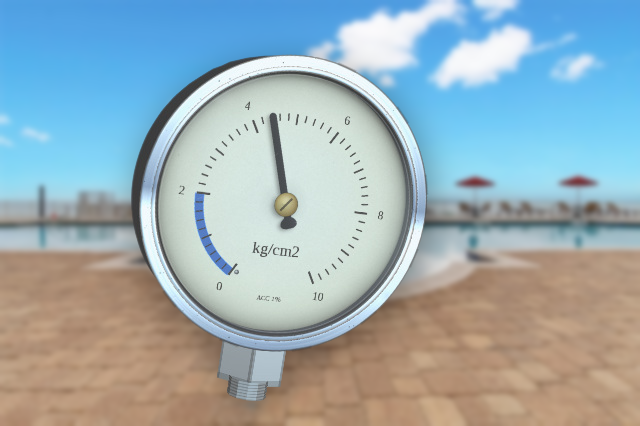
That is kg/cm² 4.4
